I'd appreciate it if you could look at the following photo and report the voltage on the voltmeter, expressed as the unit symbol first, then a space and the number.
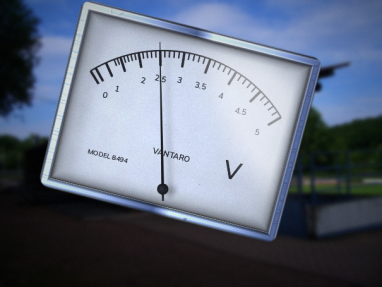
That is V 2.5
